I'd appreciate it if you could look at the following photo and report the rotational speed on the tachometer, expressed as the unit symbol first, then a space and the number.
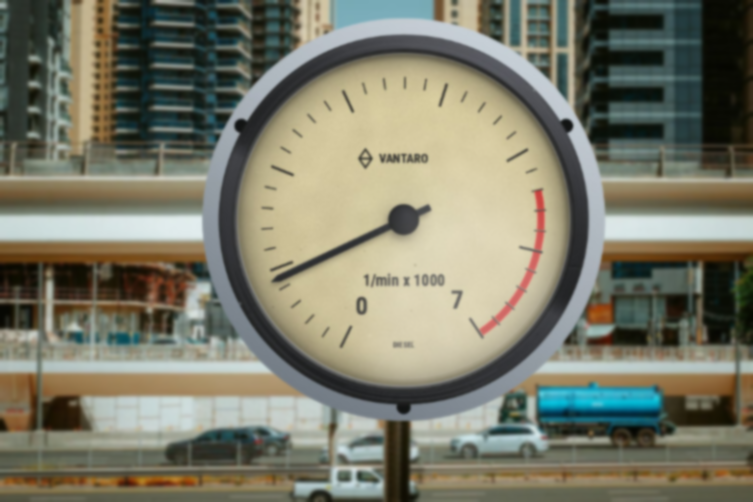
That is rpm 900
